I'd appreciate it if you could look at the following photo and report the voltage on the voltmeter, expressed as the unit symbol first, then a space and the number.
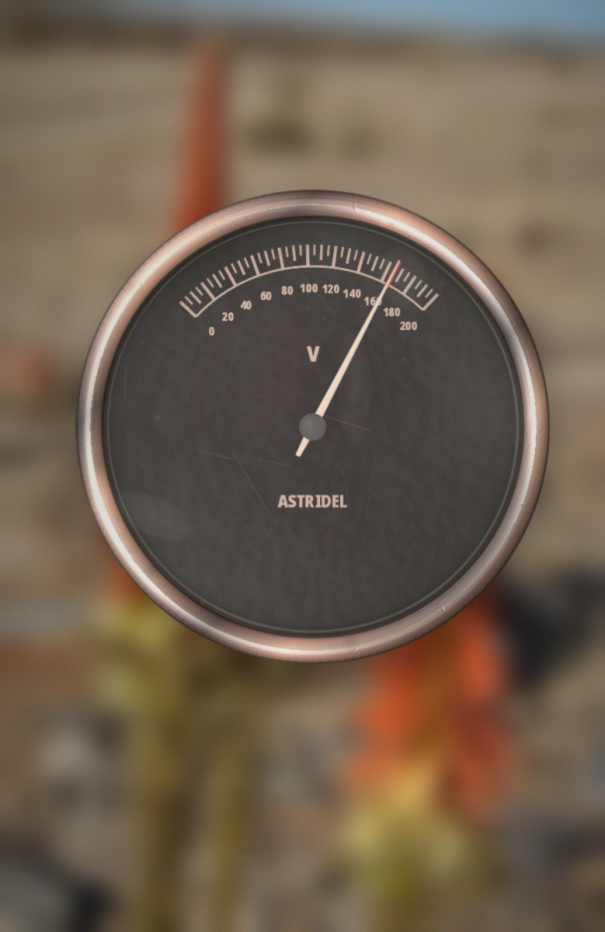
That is V 165
